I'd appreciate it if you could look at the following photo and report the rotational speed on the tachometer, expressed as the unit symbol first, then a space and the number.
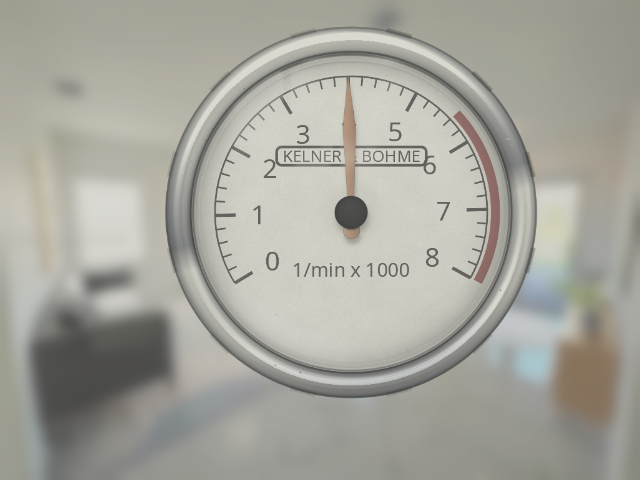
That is rpm 4000
